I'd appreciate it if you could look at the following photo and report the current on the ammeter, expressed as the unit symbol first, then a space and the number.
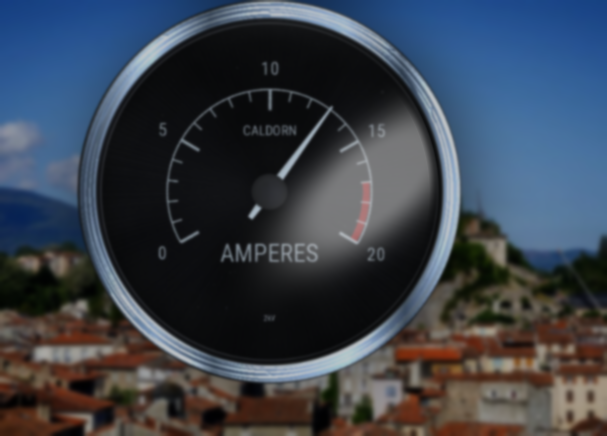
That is A 13
